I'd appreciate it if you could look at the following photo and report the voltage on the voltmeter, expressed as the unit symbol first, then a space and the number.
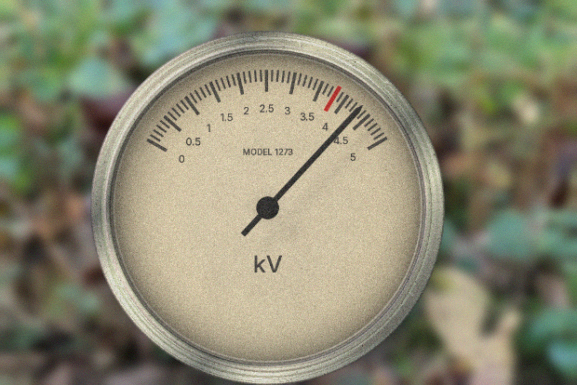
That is kV 4.3
